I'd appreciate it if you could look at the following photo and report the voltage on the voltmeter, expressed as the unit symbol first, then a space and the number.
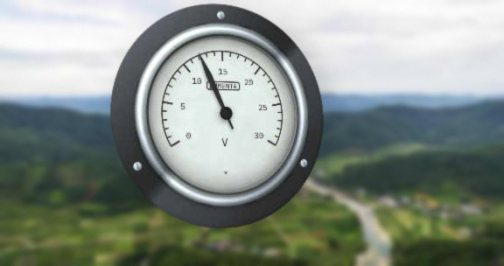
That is V 12
